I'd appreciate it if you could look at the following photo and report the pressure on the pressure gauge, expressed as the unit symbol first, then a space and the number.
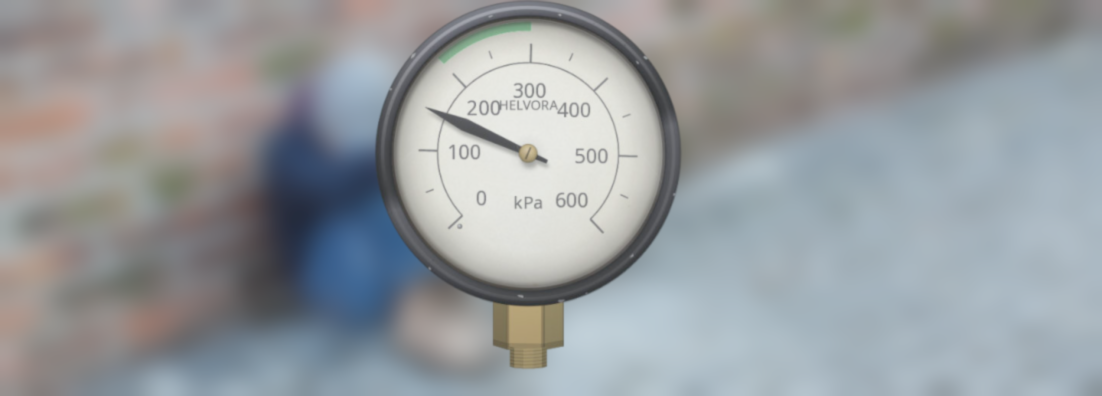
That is kPa 150
